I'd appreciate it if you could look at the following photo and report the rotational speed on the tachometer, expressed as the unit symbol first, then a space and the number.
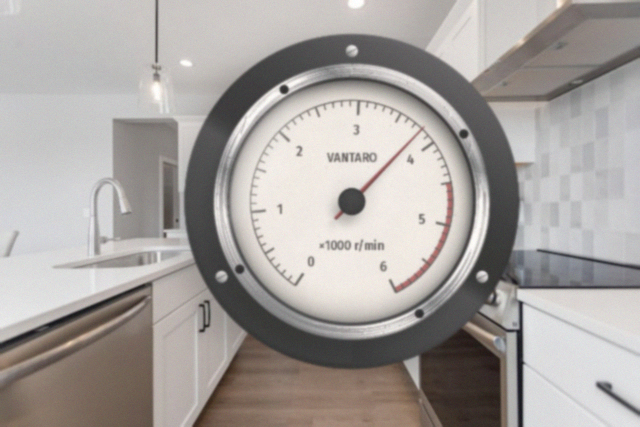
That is rpm 3800
